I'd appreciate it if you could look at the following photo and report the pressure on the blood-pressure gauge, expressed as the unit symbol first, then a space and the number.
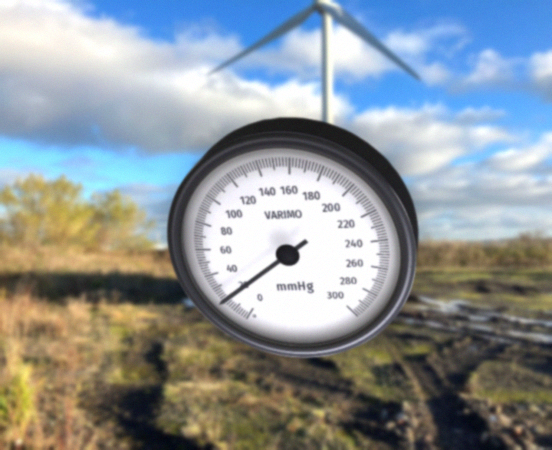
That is mmHg 20
